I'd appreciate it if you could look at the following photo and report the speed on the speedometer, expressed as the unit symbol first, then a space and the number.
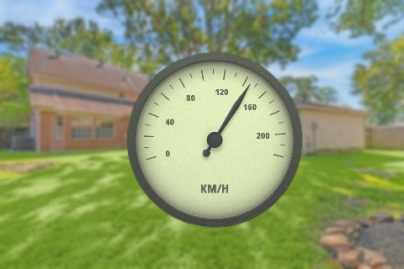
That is km/h 145
